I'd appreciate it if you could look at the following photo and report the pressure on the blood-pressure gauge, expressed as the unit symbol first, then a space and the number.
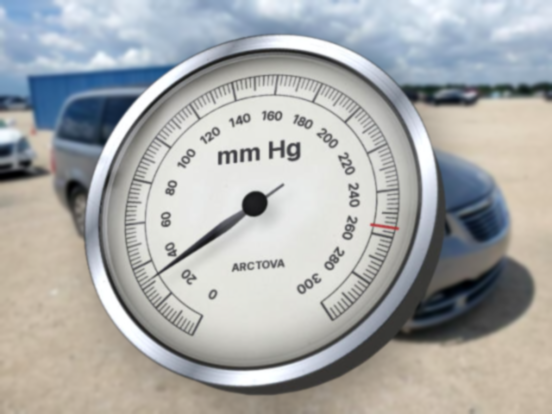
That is mmHg 30
